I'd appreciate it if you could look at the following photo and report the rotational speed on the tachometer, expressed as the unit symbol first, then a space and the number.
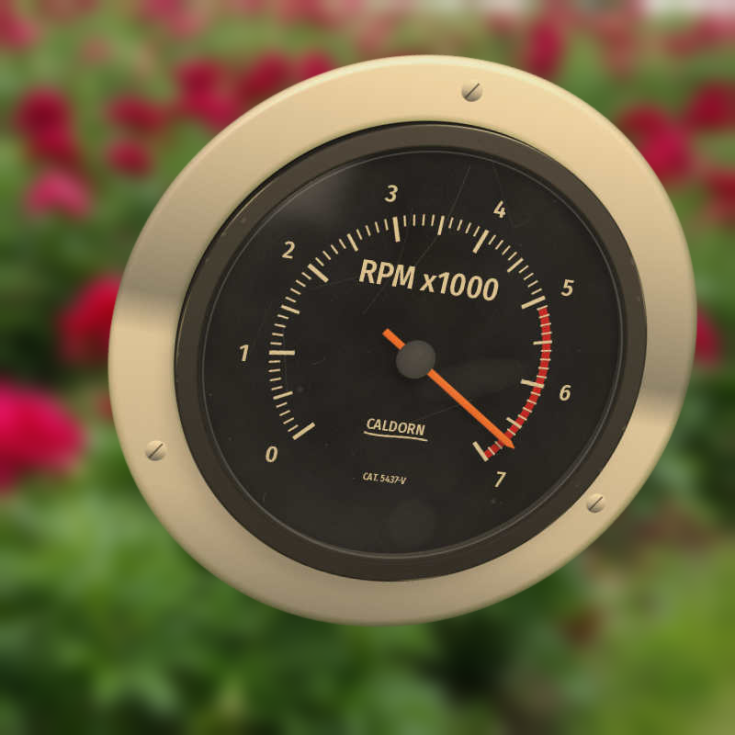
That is rpm 6700
